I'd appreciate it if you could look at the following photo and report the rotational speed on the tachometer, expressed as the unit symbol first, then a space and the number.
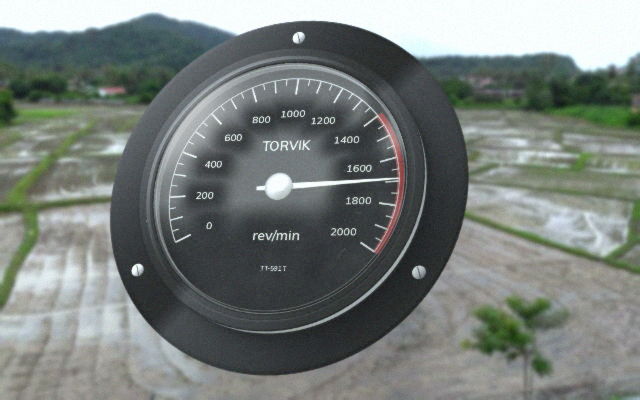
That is rpm 1700
